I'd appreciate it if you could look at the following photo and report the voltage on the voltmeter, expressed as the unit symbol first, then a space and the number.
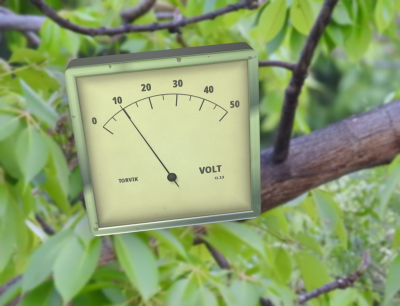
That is V 10
